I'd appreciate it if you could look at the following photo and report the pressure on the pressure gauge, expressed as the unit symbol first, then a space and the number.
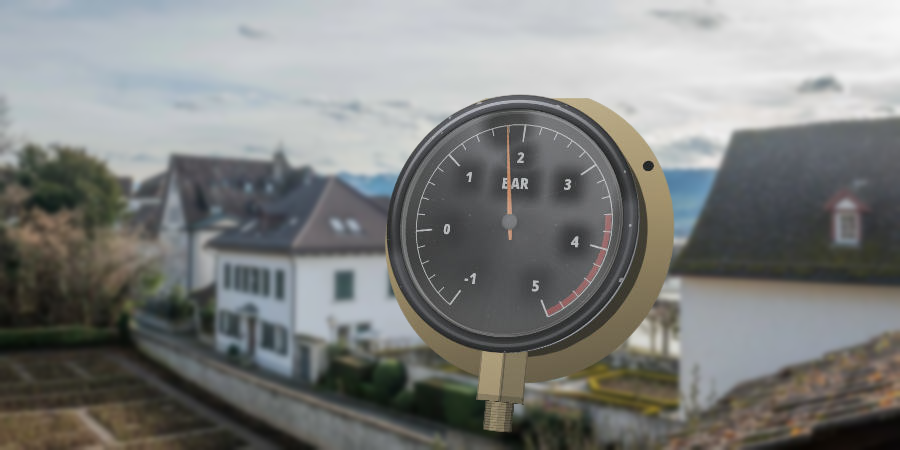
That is bar 1.8
